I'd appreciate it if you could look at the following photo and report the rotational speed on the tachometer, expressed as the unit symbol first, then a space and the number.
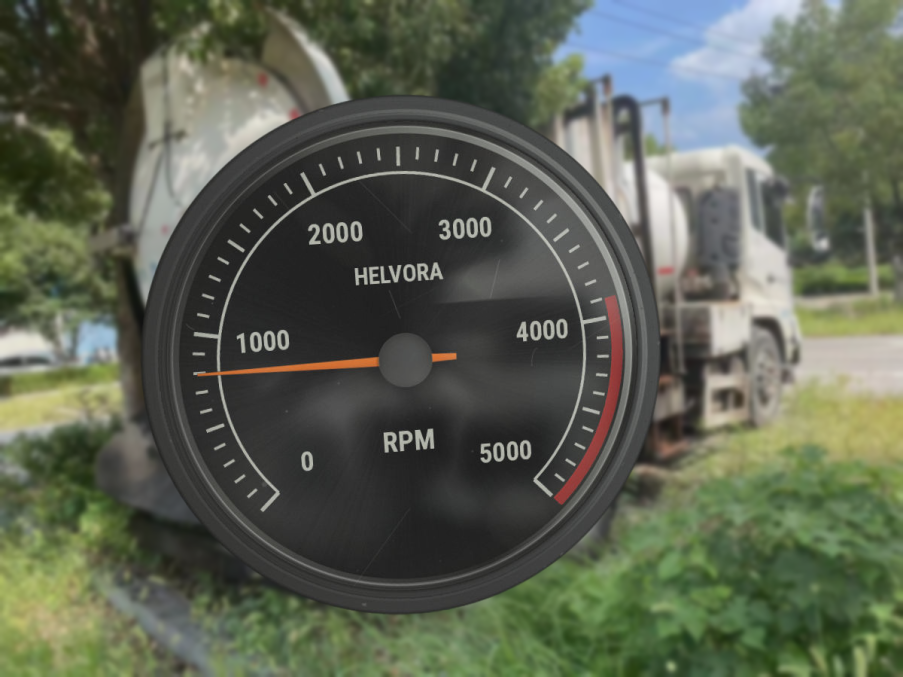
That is rpm 800
